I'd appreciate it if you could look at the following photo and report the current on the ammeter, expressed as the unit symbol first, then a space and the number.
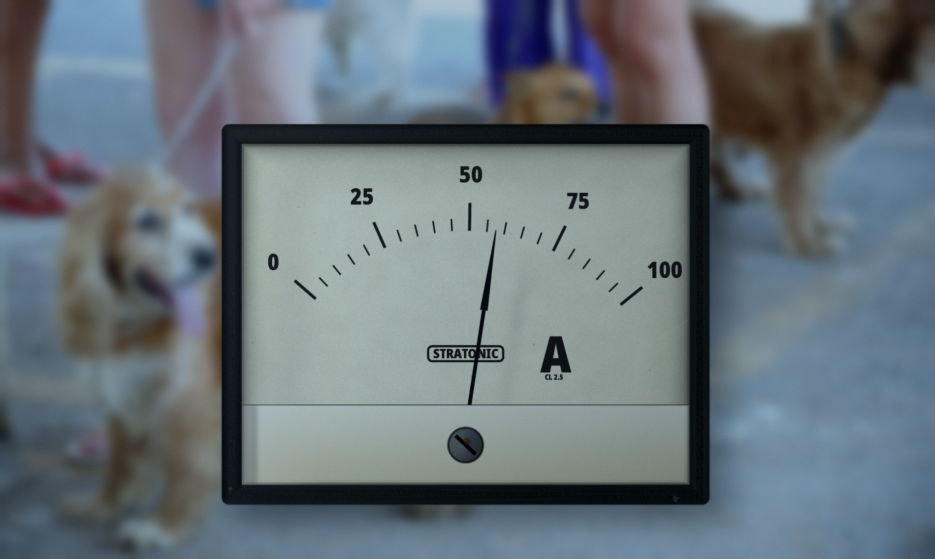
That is A 57.5
